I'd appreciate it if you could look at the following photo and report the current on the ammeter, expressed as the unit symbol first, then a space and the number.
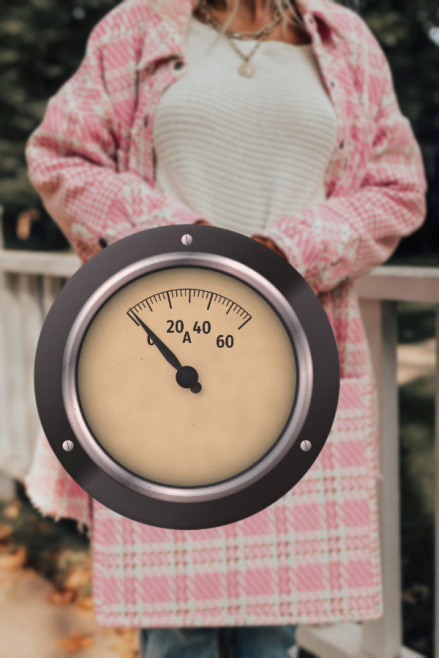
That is A 2
